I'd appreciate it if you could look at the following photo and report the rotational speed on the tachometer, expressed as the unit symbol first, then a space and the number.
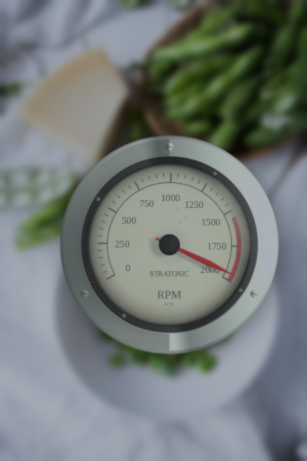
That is rpm 1950
